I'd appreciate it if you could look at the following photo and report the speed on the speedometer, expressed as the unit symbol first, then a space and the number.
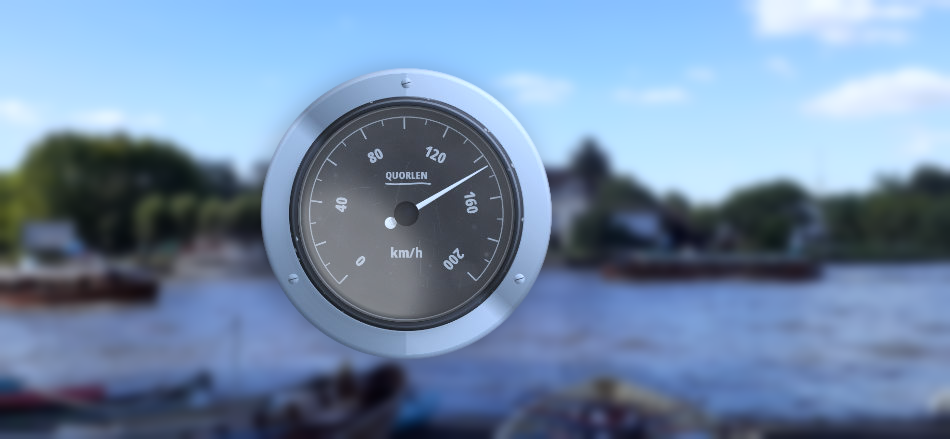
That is km/h 145
